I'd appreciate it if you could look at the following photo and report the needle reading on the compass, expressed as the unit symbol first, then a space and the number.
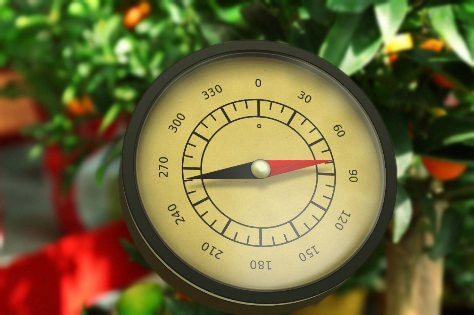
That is ° 80
